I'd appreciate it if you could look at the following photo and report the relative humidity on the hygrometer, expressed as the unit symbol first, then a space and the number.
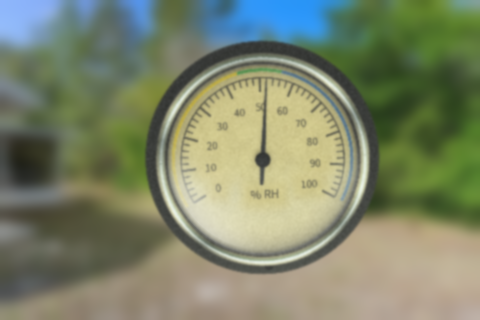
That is % 52
